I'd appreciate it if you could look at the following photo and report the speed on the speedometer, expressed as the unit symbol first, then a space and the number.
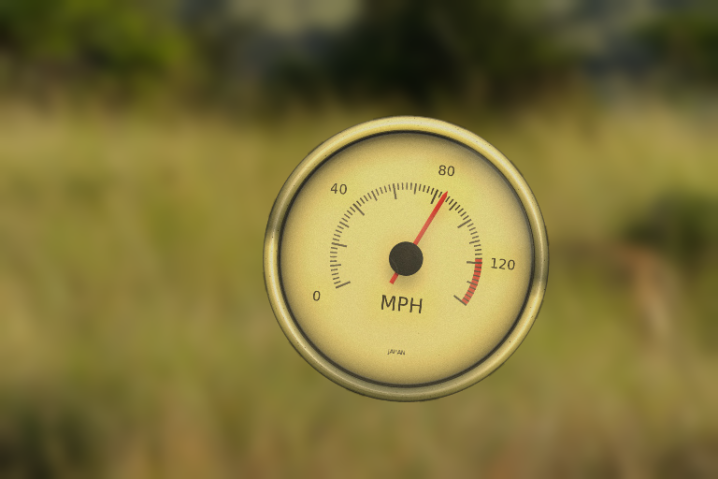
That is mph 84
